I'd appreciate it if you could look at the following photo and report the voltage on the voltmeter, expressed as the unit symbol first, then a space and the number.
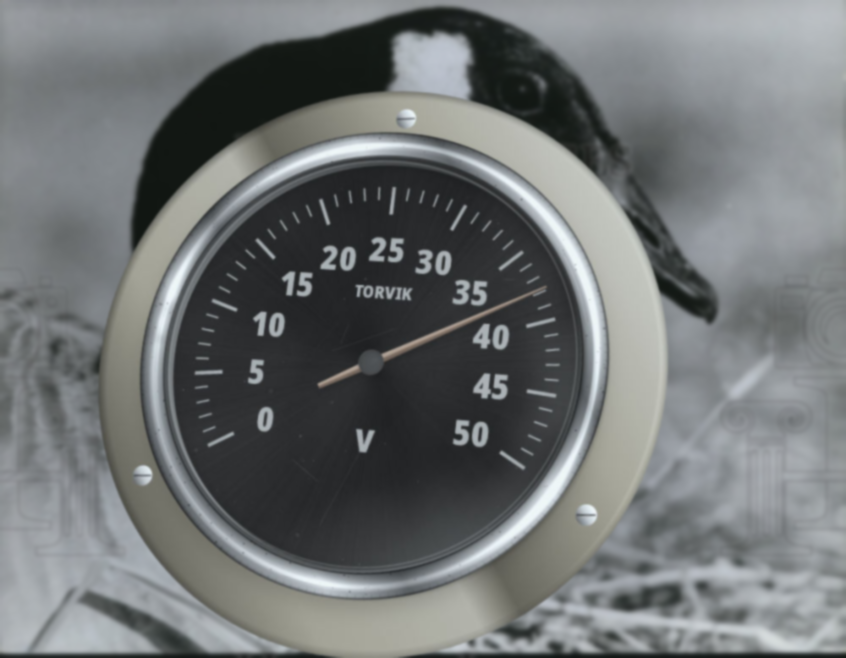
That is V 38
